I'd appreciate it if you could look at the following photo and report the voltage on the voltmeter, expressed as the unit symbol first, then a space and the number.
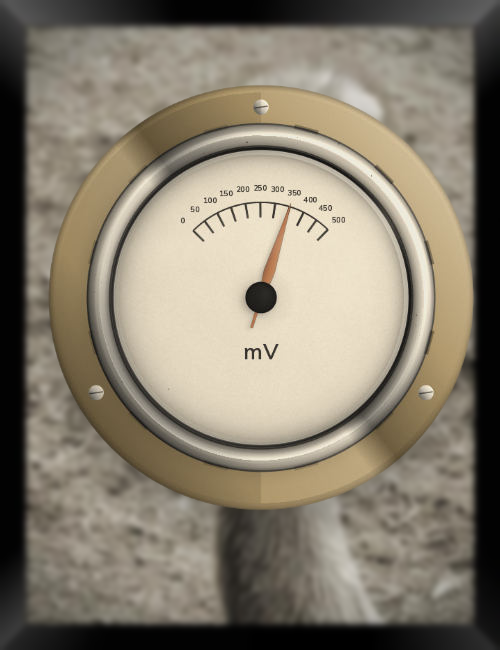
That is mV 350
